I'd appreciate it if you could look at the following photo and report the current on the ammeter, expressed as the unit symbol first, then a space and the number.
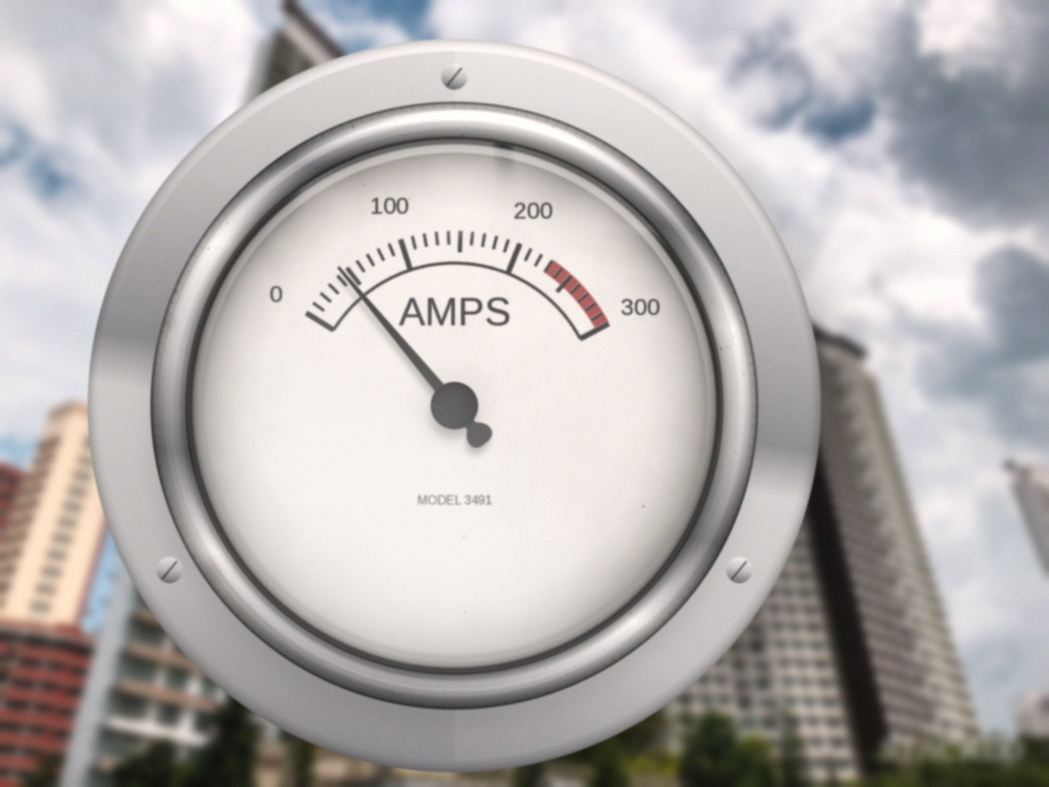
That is A 45
